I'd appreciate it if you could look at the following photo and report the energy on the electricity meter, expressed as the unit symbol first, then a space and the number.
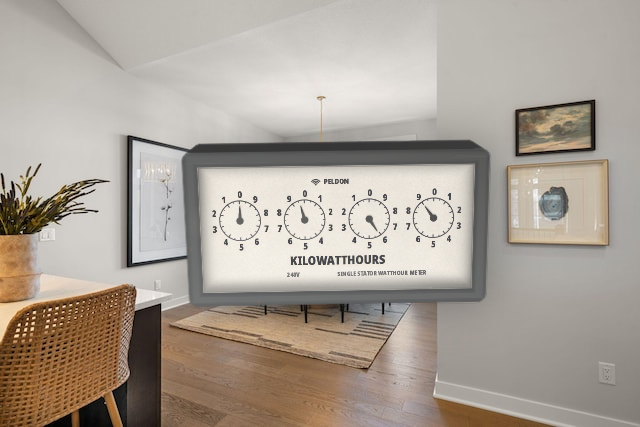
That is kWh 9959
